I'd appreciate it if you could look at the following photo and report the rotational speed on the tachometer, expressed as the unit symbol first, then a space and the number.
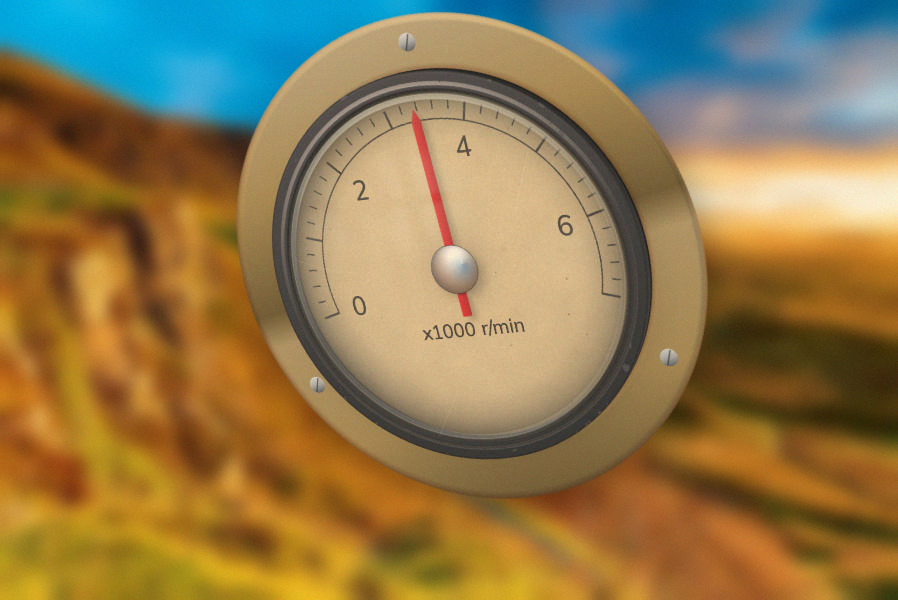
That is rpm 3400
